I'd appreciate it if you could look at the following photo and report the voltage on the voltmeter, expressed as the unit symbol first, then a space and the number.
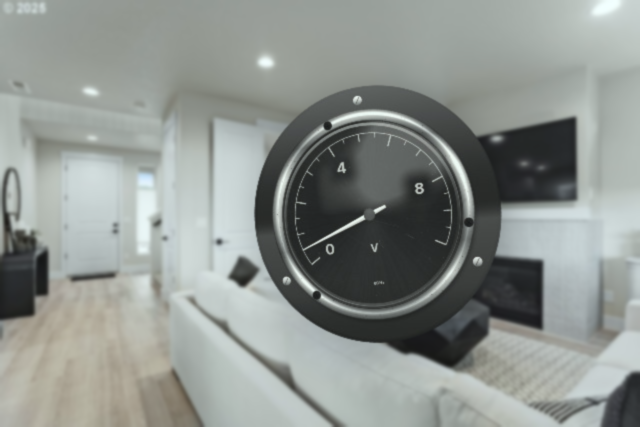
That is V 0.5
